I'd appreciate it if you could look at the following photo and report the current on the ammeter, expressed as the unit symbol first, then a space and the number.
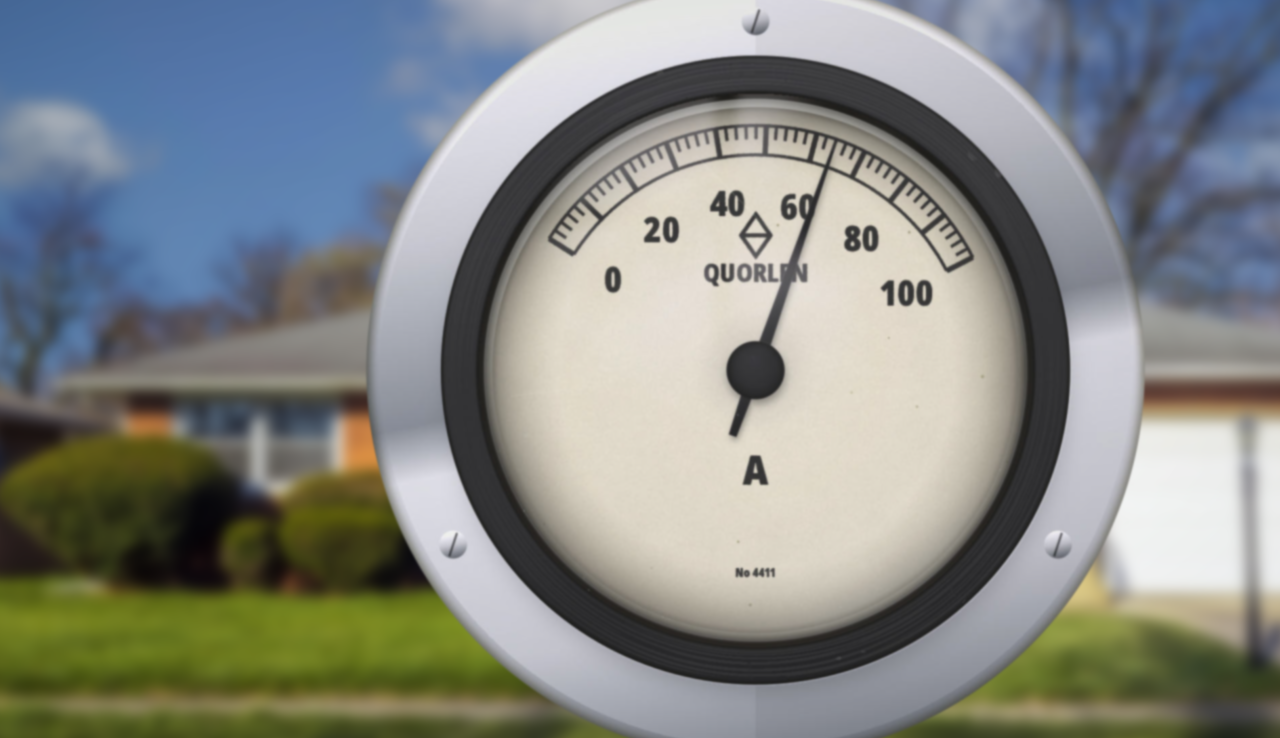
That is A 64
